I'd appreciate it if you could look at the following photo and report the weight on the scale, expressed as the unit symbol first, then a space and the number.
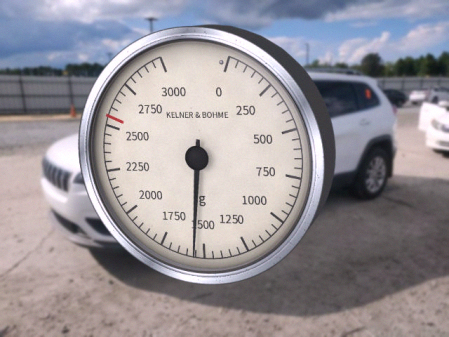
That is g 1550
